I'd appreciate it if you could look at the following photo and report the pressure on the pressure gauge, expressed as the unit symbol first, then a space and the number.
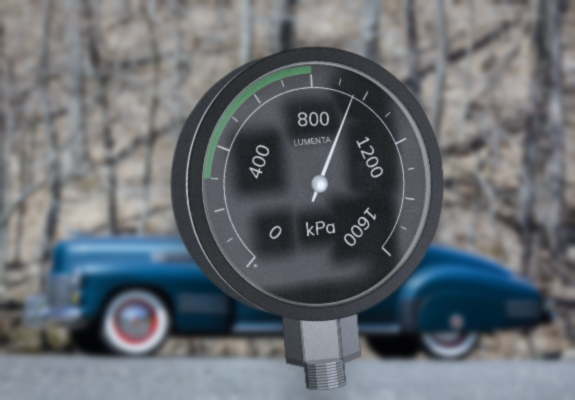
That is kPa 950
